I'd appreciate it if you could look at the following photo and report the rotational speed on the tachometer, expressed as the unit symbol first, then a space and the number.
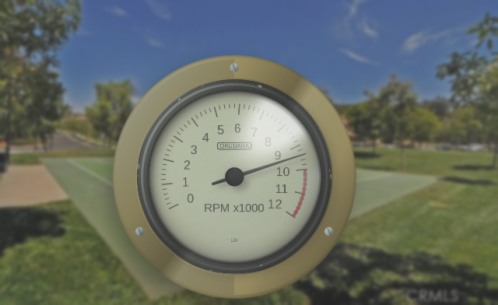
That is rpm 9400
